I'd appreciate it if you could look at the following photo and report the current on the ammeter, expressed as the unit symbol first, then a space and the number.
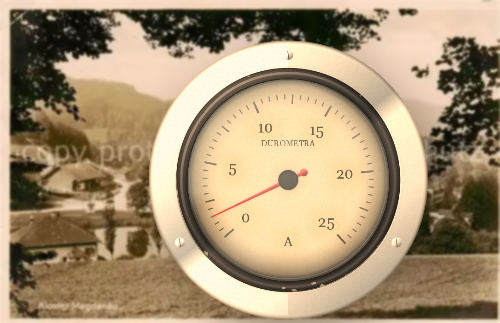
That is A 1.5
